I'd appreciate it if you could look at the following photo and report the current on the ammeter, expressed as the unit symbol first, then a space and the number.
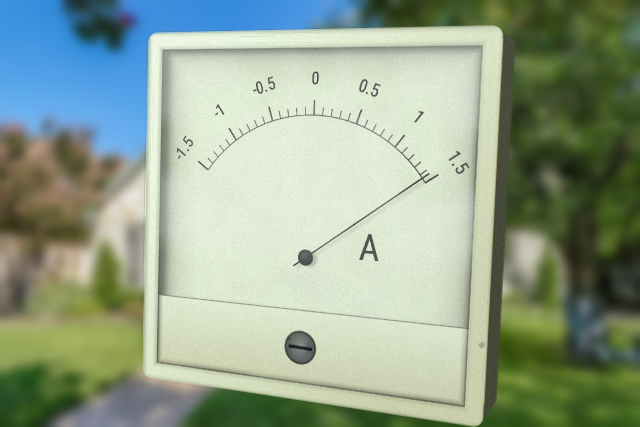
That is A 1.45
